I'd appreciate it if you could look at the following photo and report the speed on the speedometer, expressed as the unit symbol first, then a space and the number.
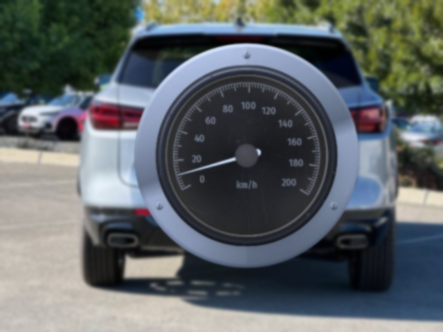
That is km/h 10
